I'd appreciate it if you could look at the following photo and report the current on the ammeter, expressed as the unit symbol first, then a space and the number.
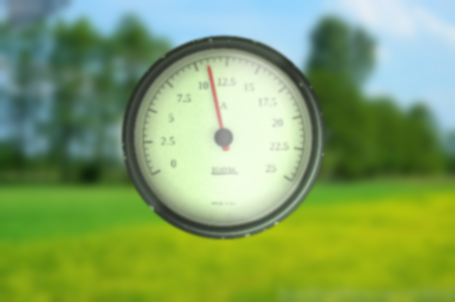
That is A 11
